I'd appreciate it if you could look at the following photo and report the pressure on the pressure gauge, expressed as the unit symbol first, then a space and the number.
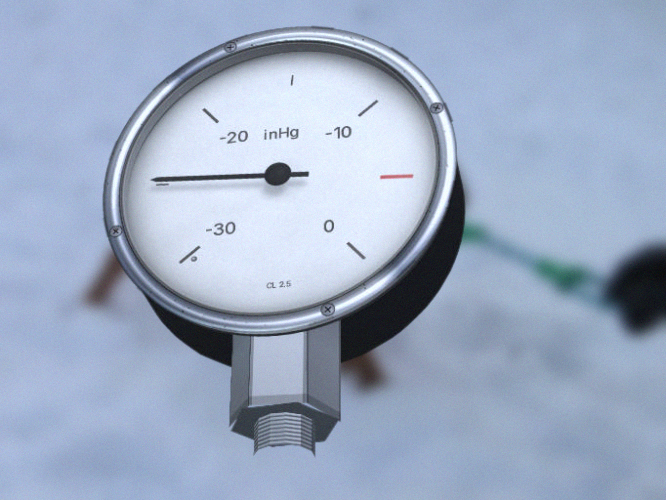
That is inHg -25
